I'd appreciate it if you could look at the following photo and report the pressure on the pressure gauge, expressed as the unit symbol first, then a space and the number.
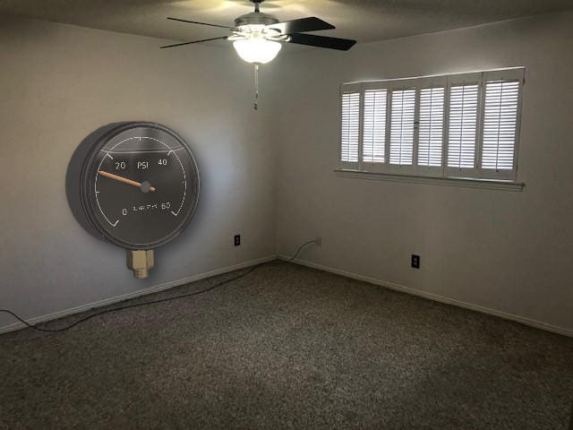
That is psi 15
